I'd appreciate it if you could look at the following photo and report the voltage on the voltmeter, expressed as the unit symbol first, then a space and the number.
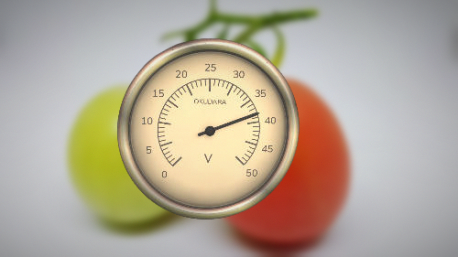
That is V 38
